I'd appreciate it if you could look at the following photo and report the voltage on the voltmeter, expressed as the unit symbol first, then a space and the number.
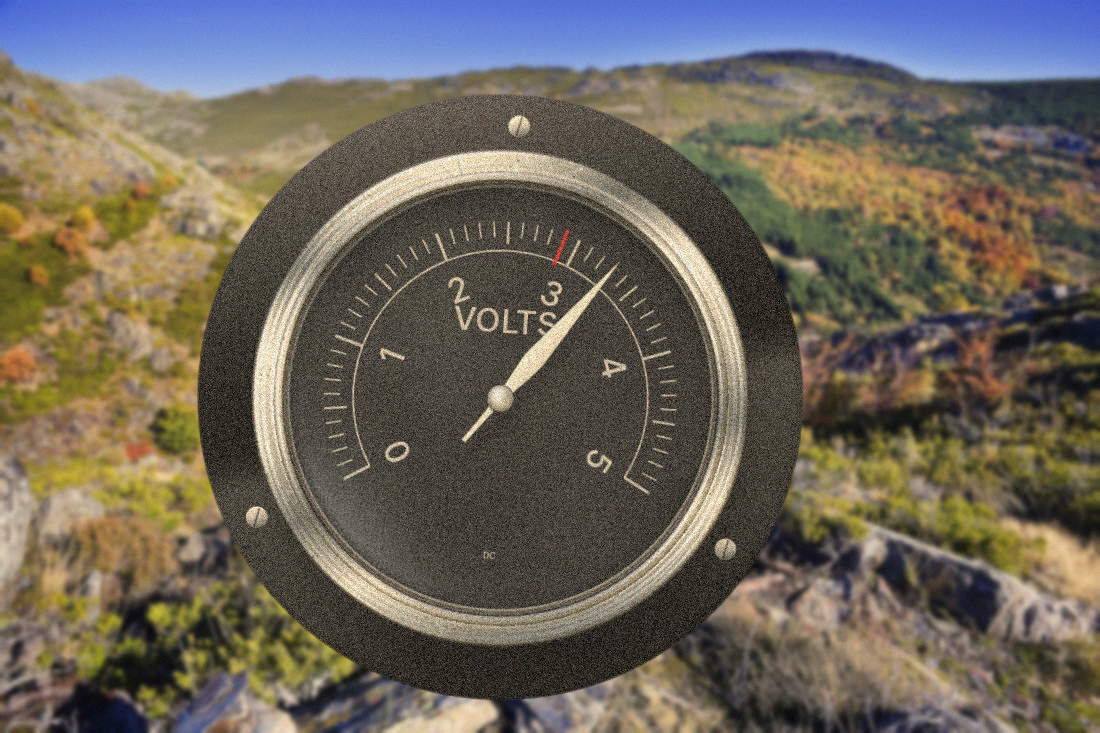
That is V 3.3
